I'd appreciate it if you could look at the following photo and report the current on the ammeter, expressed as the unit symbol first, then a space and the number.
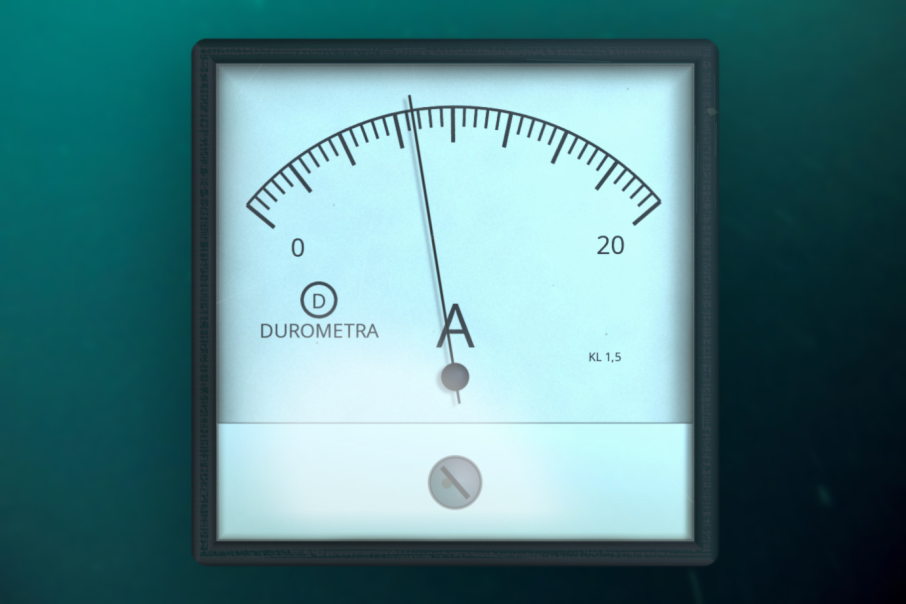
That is A 8.25
